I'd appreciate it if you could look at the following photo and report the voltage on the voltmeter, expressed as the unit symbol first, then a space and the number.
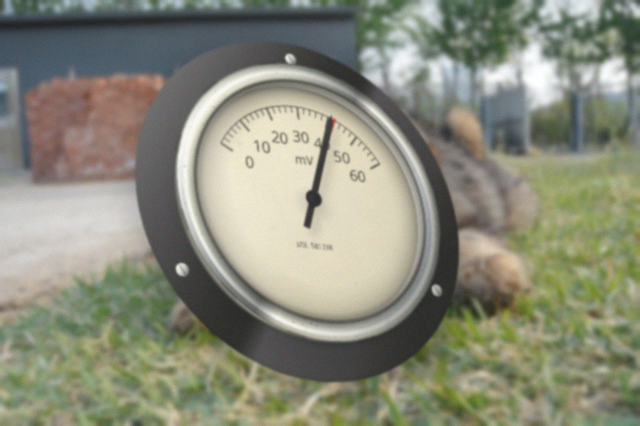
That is mV 40
